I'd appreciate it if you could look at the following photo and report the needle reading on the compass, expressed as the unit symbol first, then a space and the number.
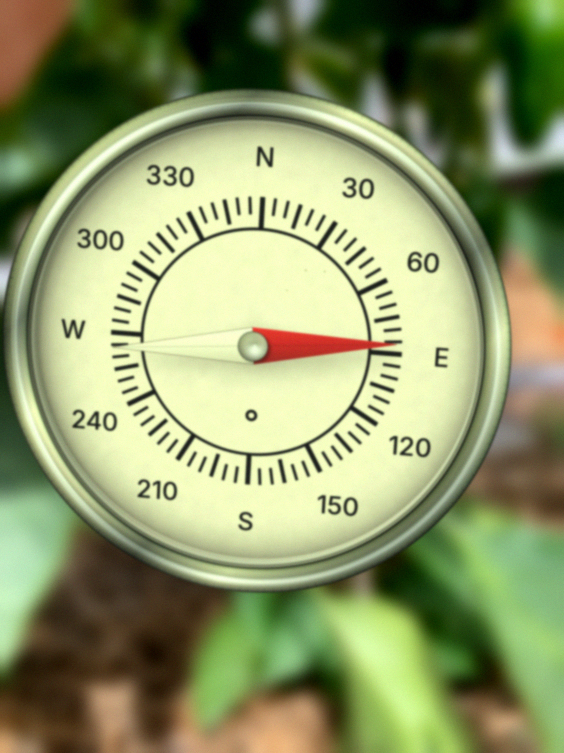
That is ° 85
